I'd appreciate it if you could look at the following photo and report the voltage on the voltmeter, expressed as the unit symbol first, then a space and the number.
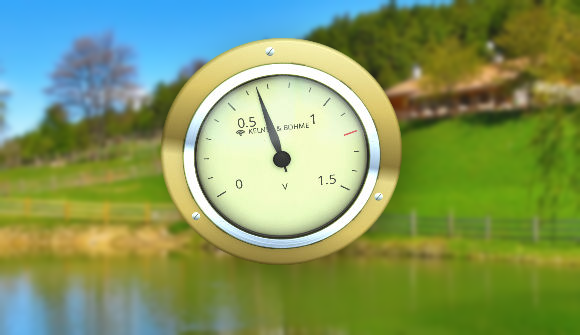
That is V 0.65
